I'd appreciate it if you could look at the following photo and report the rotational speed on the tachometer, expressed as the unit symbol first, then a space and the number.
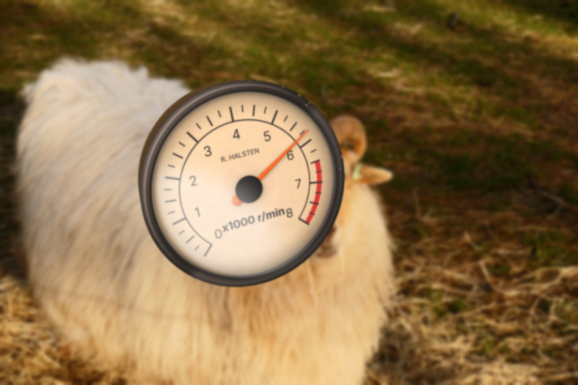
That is rpm 5750
